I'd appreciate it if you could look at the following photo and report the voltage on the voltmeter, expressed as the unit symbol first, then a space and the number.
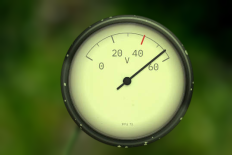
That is V 55
